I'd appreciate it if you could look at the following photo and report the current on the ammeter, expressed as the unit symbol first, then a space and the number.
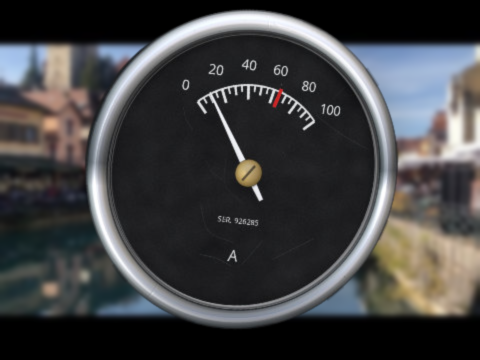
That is A 10
